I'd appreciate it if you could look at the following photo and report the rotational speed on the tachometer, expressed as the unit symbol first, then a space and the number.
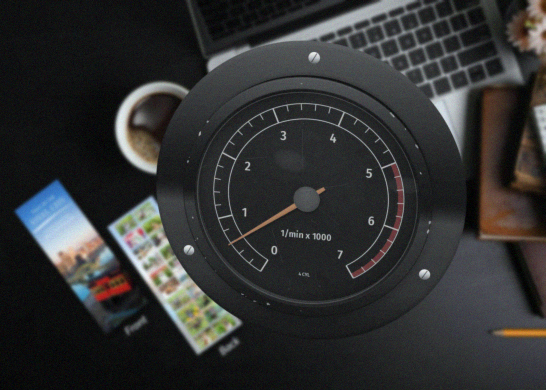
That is rpm 600
